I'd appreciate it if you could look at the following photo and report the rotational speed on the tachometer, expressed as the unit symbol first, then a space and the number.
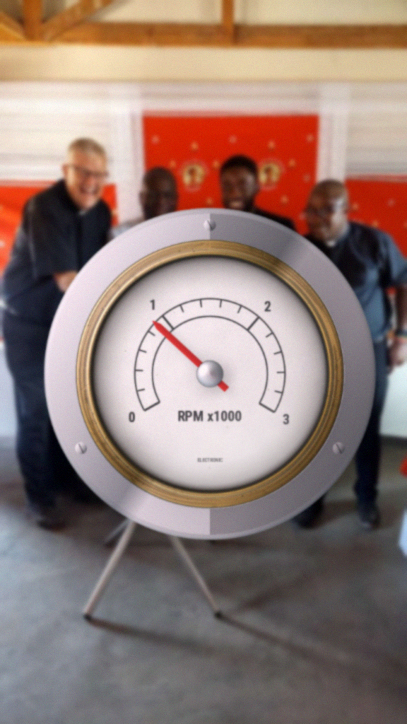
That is rpm 900
